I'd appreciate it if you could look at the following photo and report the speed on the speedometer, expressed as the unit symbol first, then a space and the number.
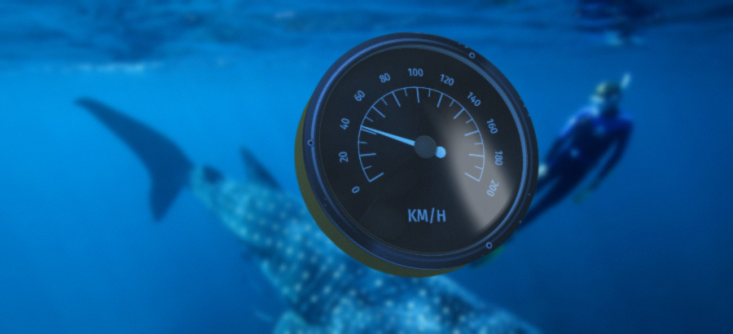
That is km/h 40
